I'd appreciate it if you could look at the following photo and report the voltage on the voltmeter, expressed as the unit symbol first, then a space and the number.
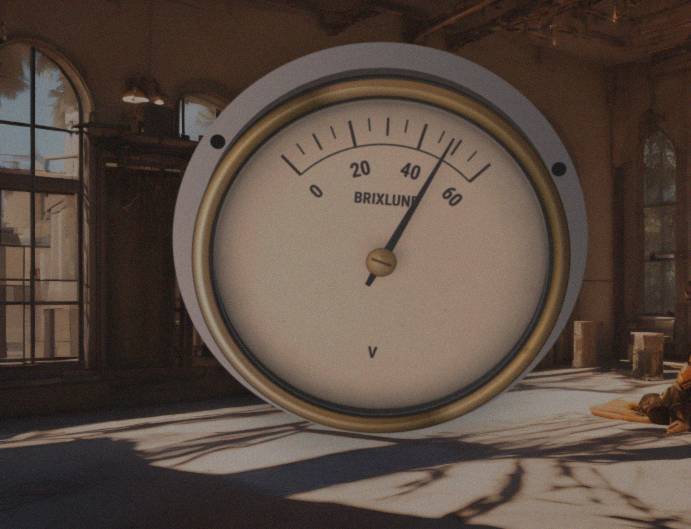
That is V 47.5
